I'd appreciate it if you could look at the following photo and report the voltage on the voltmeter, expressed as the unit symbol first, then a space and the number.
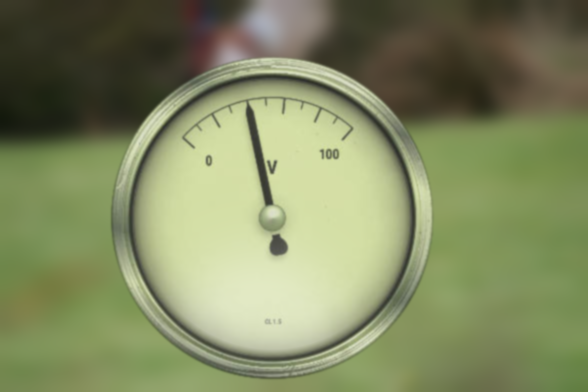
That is V 40
